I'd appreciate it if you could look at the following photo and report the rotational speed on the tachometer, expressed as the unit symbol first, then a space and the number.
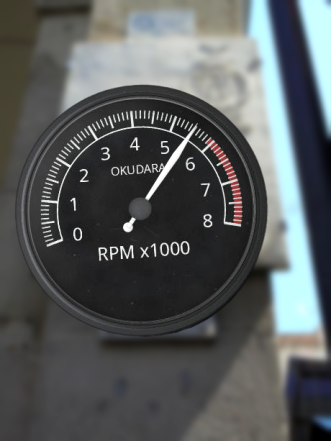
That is rpm 5500
